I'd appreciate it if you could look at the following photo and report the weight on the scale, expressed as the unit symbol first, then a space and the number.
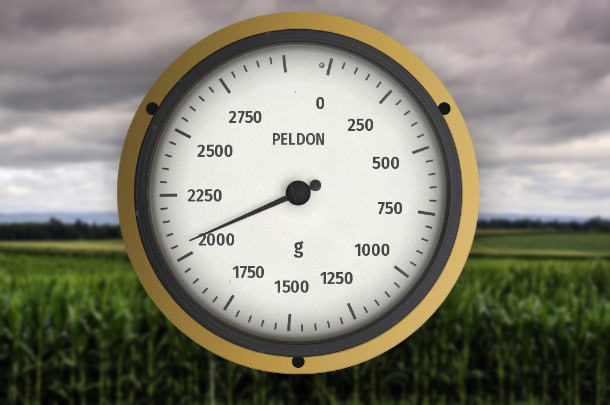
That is g 2050
